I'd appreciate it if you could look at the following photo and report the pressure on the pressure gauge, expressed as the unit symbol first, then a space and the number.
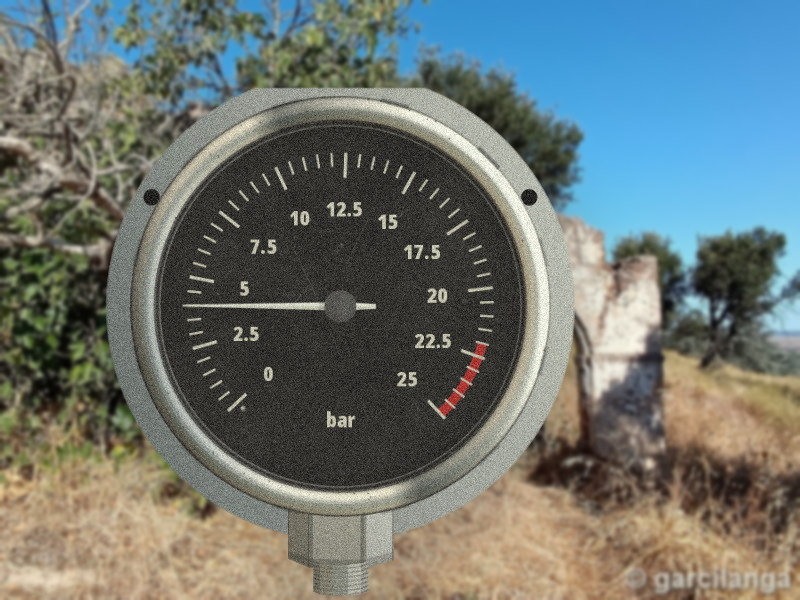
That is bar 4
